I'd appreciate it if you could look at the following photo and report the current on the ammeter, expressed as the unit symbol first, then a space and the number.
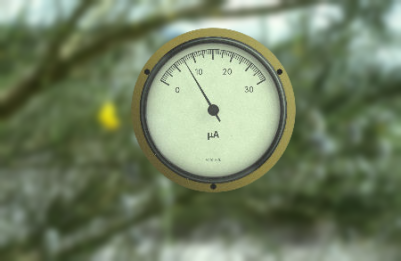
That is µA 7.5
